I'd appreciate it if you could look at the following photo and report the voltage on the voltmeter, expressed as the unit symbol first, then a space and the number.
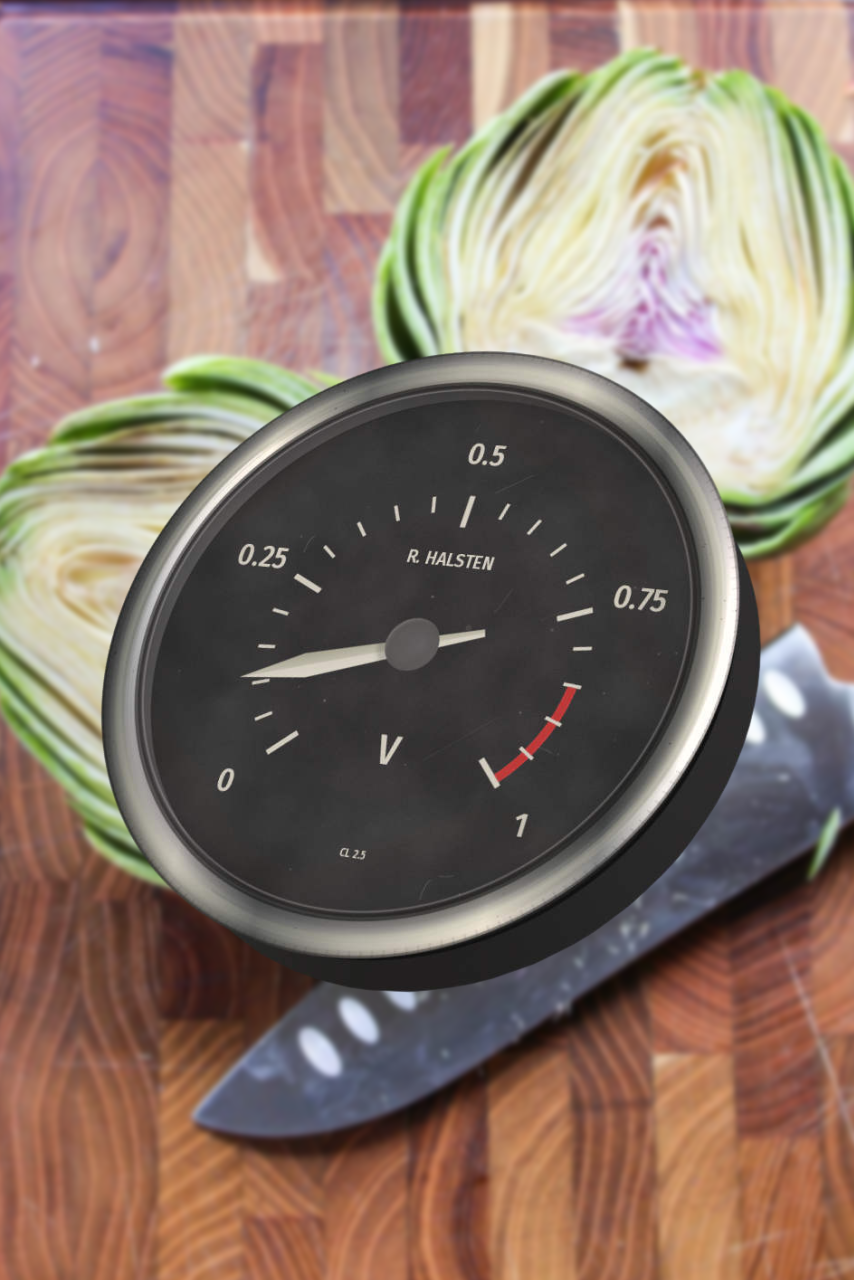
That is V 0.1
